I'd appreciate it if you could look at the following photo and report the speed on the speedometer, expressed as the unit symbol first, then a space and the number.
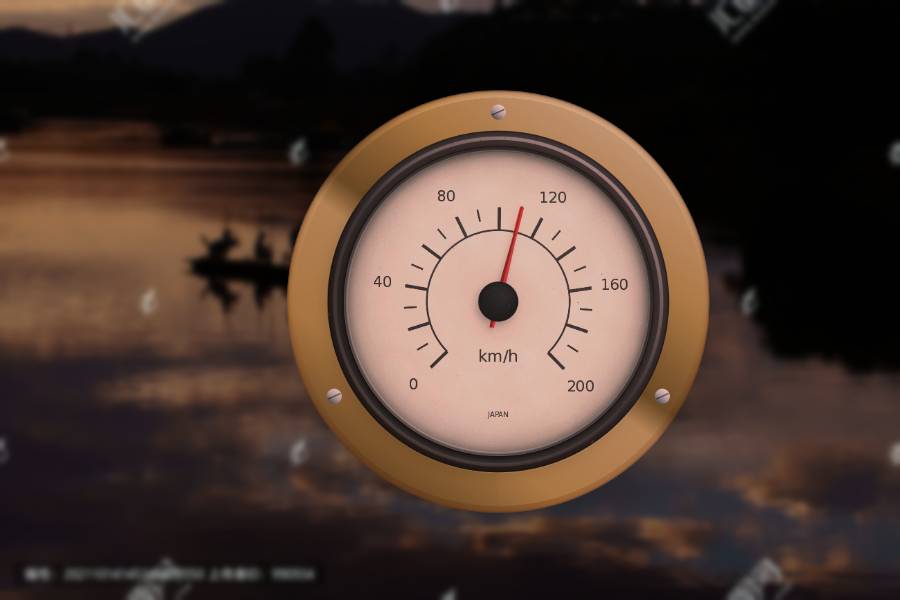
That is km/h 110
